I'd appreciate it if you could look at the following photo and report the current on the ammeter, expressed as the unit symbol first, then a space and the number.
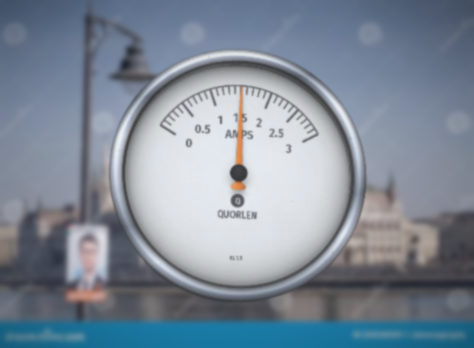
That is A 1.5
